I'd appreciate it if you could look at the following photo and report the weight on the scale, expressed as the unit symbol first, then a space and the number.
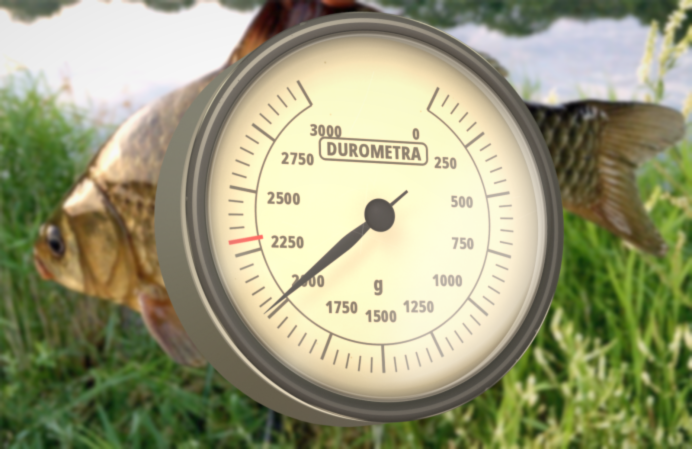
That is g 2025
